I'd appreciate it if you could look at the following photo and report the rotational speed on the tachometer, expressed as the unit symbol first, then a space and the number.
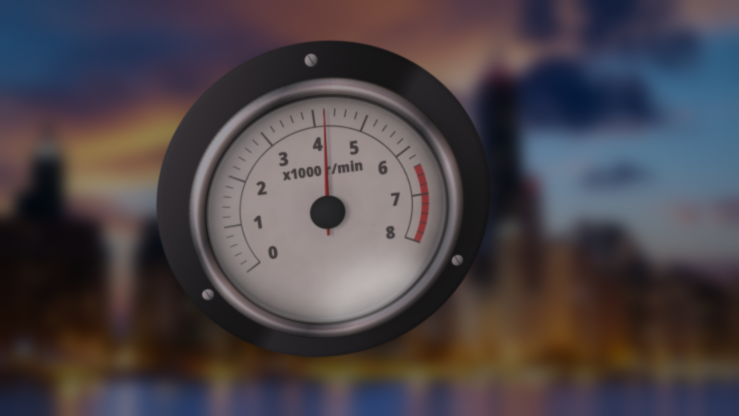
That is rpm 4200
